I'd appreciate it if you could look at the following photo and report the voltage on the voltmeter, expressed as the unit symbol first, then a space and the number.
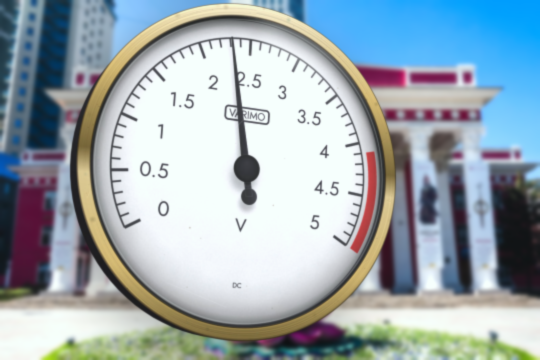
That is V 2.3
